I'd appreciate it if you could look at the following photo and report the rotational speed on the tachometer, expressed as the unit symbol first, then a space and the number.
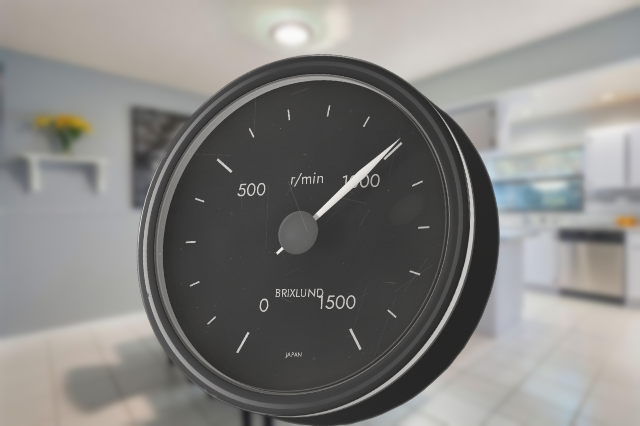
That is rpm 1000
